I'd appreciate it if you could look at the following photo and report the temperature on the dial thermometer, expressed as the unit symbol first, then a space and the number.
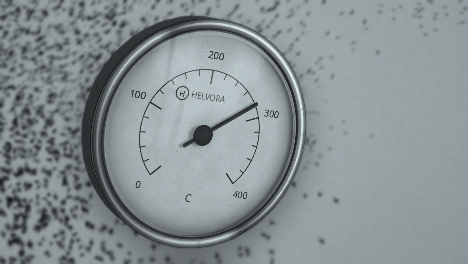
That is °C 280
